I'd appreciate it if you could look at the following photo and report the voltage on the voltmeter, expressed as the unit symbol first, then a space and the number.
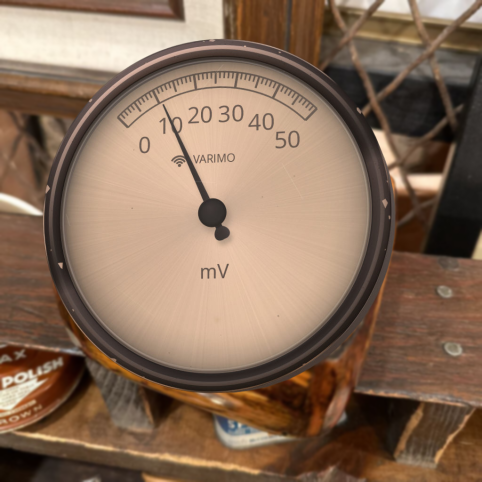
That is mV 11
